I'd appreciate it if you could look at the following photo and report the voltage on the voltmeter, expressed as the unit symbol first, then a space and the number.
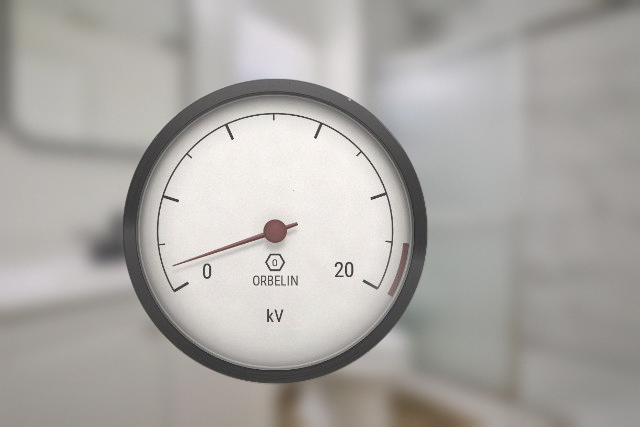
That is kV 1
